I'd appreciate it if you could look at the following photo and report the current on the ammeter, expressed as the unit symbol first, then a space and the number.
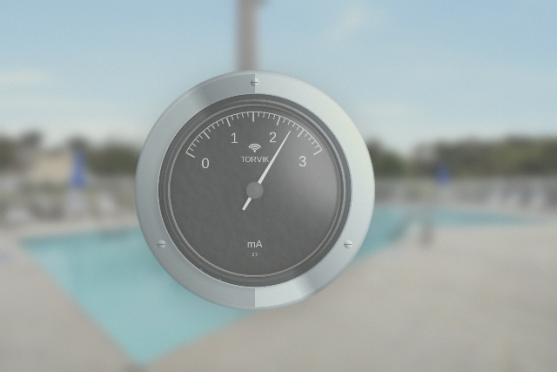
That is mA 2.3
